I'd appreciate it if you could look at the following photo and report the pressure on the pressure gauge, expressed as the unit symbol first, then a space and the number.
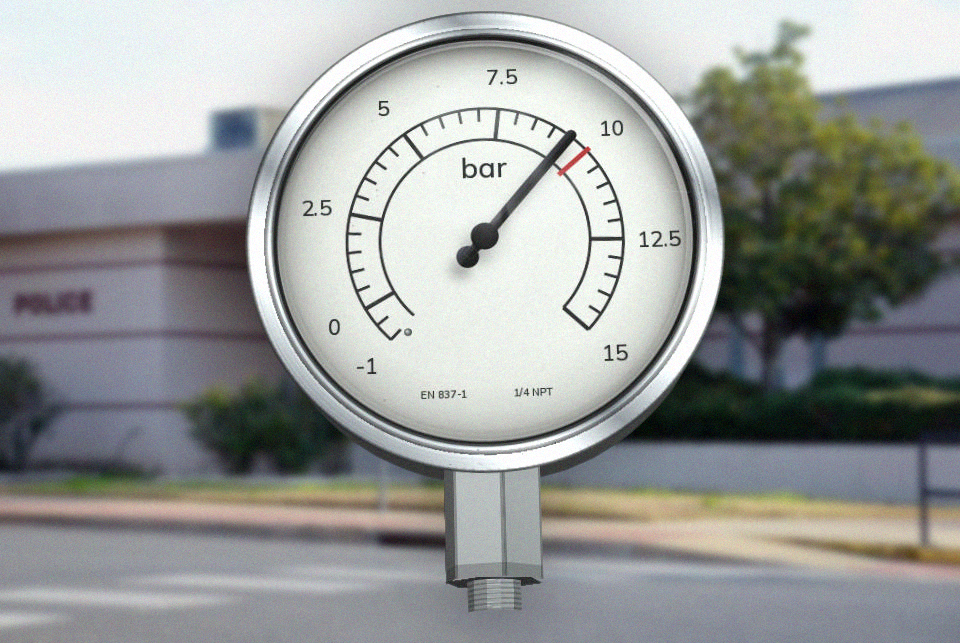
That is bar 9.5
